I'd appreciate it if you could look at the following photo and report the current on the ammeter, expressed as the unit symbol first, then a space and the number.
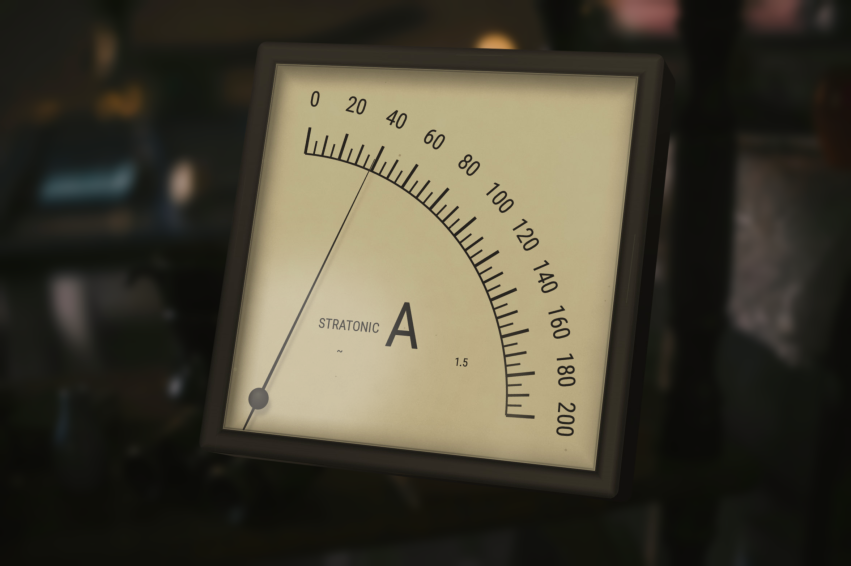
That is A 40
